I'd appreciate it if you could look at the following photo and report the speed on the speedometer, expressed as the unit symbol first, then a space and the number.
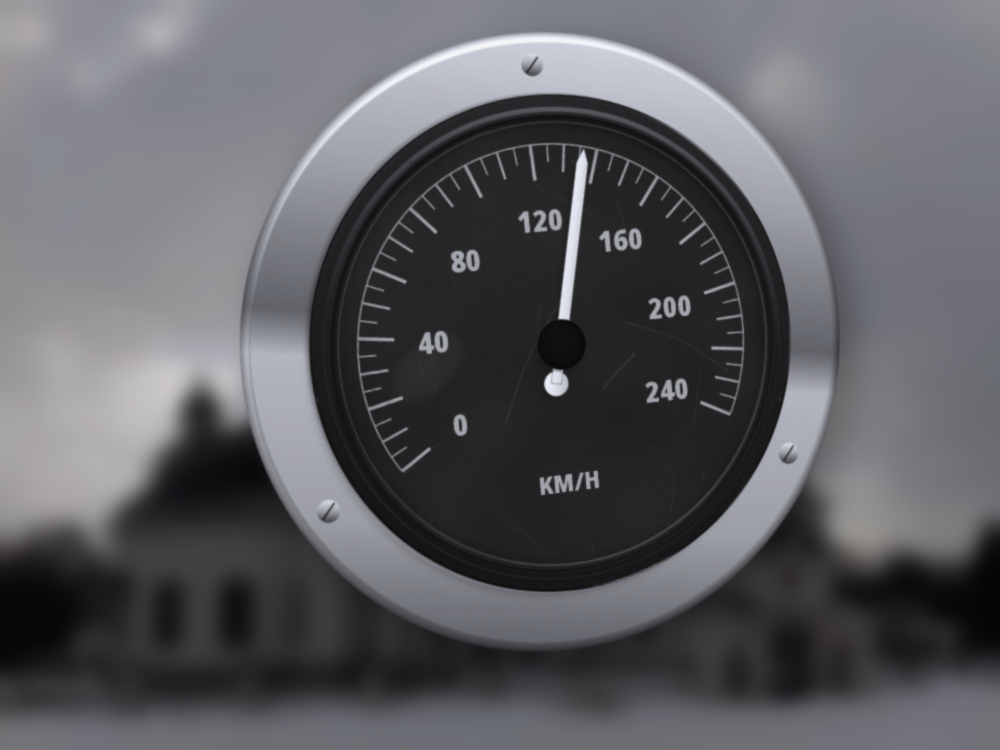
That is km/h 135
